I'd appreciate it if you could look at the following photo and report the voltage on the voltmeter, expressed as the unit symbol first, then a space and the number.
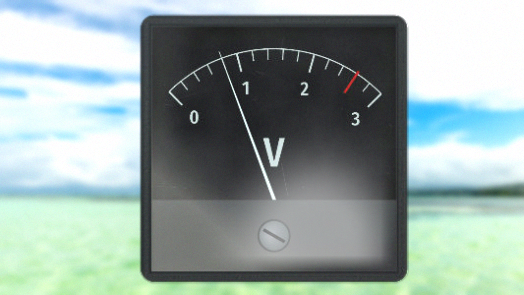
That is V 0.8
